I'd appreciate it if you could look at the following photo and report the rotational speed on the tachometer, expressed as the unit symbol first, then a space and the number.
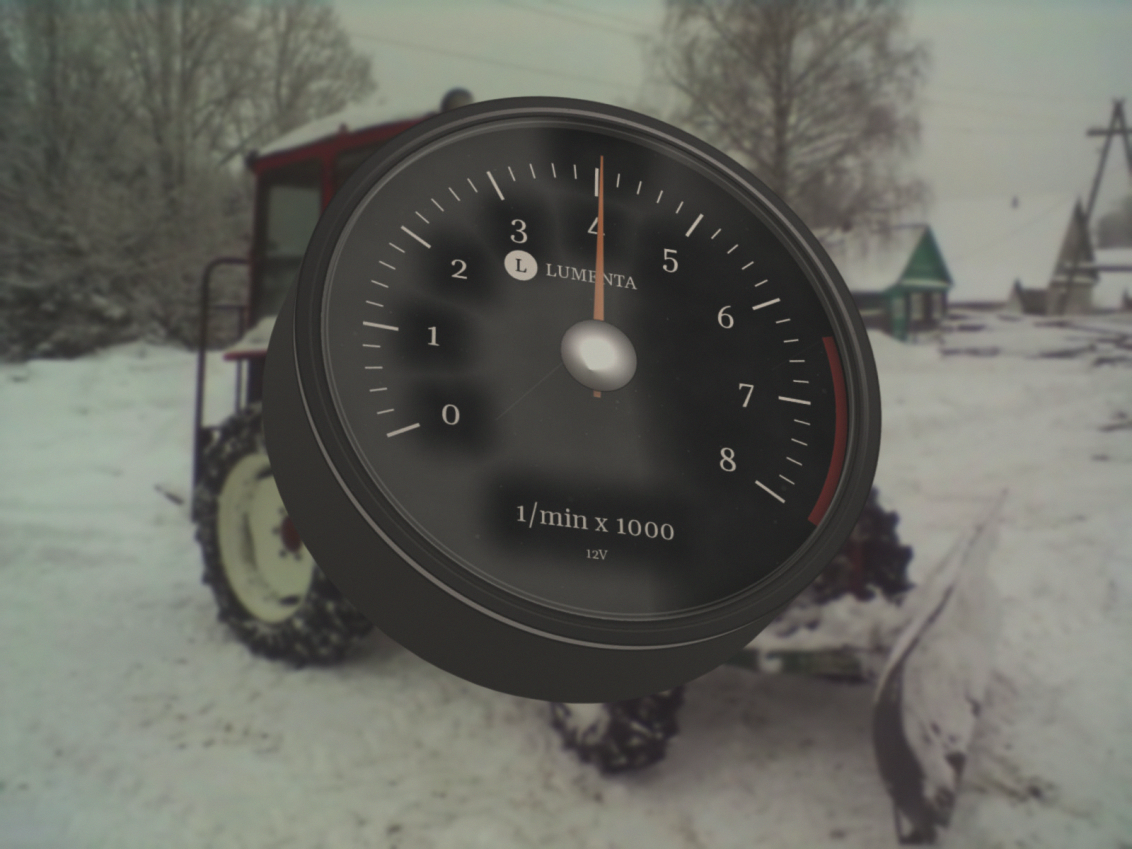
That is rpm 4000
